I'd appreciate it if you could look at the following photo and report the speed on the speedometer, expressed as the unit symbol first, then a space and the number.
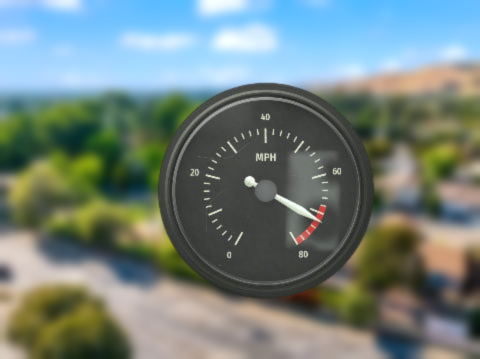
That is mph 72
